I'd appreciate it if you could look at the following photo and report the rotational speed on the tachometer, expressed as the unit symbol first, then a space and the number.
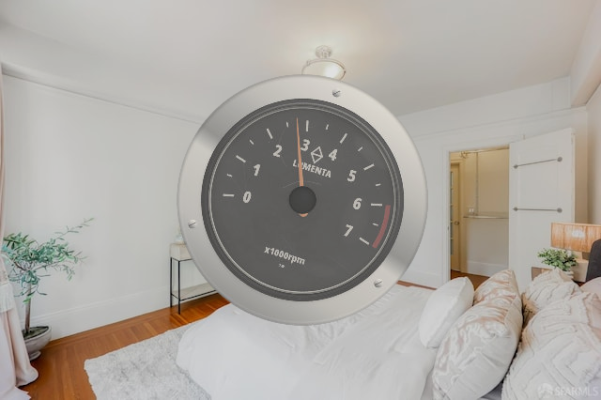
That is rpm 2750
